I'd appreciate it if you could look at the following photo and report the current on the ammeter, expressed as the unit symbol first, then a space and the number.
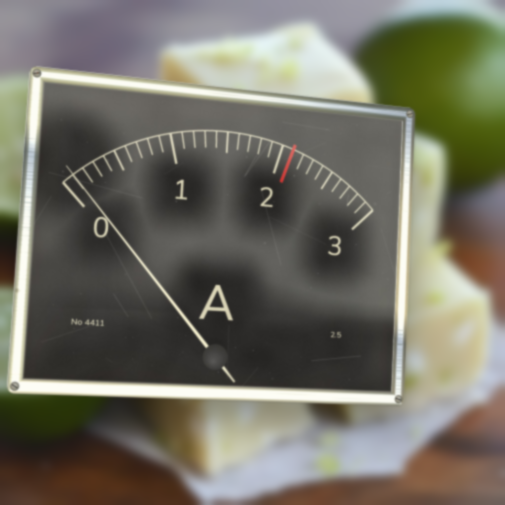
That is A 0.1
